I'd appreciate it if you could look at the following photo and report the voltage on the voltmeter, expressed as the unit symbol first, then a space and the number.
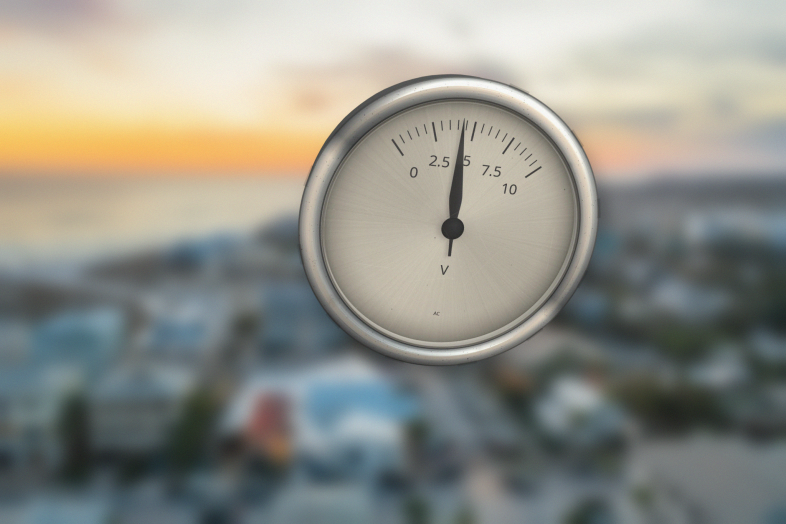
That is V 4.25
